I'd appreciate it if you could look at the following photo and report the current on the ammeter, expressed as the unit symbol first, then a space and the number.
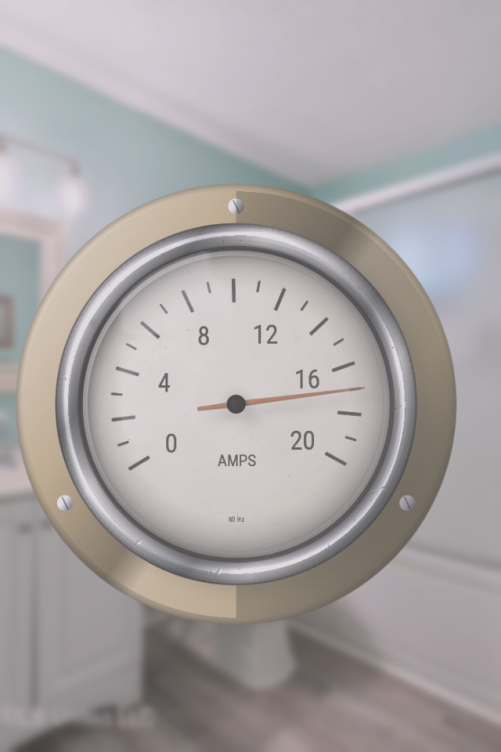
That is A 17
